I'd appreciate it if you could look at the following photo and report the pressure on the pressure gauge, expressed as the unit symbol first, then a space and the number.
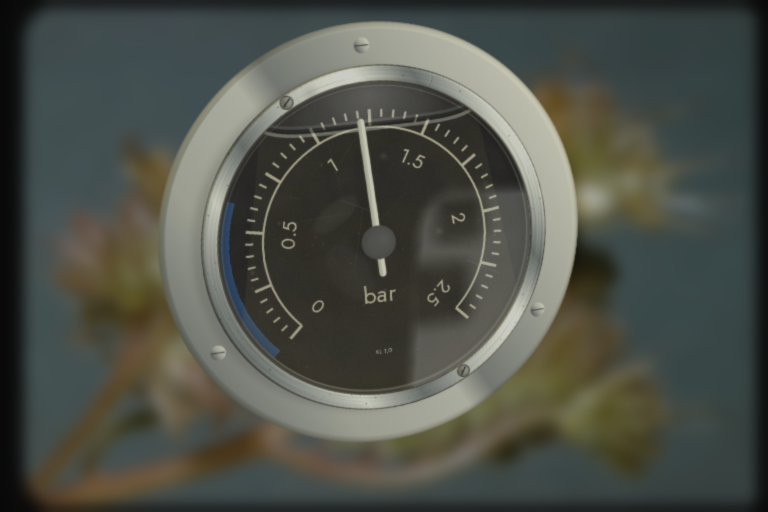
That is bar 1.2
